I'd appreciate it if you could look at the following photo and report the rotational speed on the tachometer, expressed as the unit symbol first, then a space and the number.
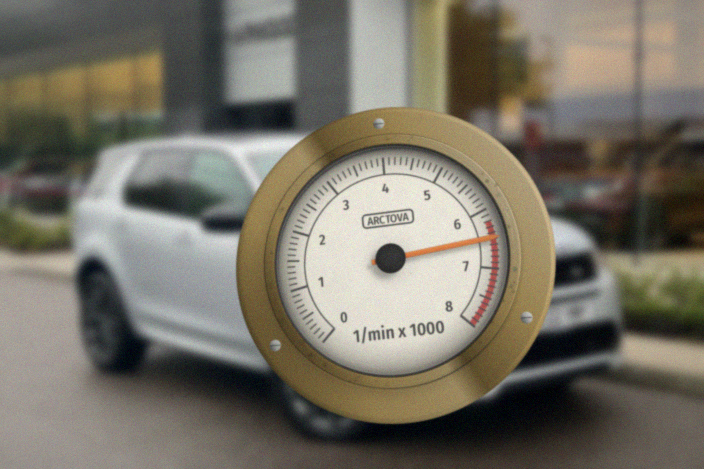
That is rpm 6500
